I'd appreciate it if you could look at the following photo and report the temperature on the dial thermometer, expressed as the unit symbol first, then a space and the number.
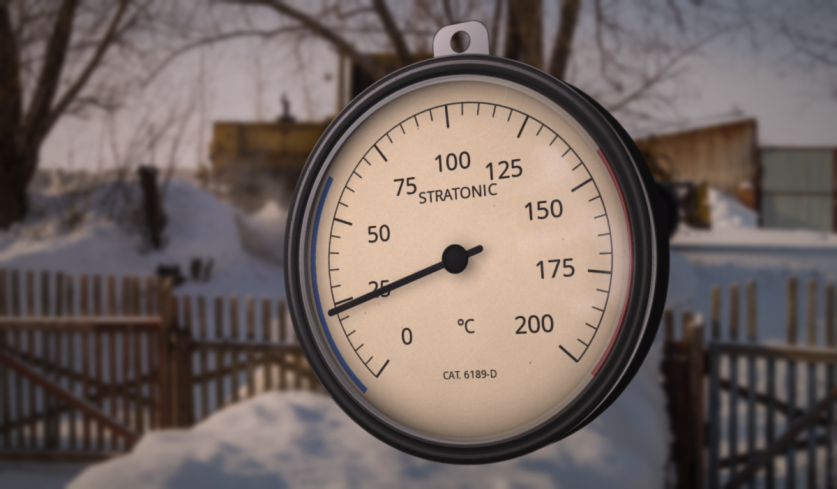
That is °C 22.5
